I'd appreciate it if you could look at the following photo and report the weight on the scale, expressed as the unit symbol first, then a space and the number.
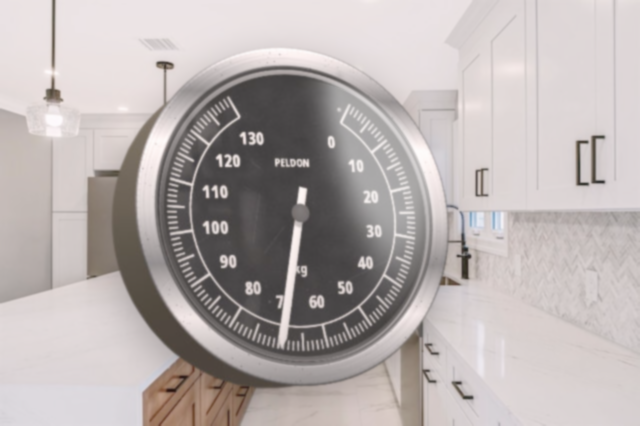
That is kg 70
